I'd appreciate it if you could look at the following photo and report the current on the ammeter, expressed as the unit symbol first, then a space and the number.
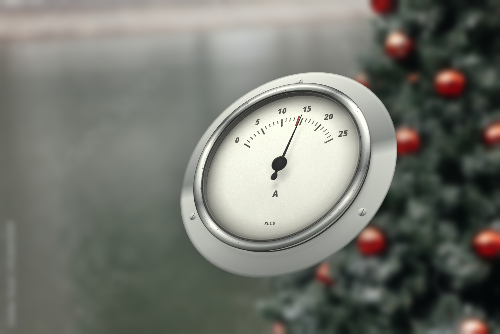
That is A 15
